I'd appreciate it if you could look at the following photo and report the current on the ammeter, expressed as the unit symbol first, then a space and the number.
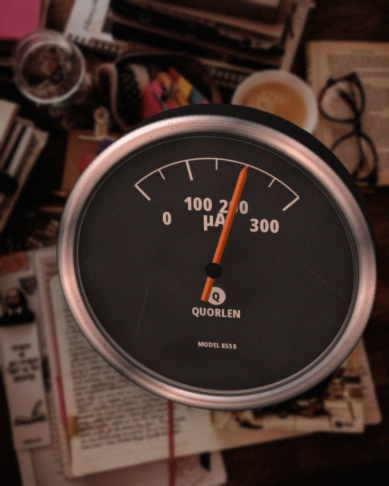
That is µA 200
